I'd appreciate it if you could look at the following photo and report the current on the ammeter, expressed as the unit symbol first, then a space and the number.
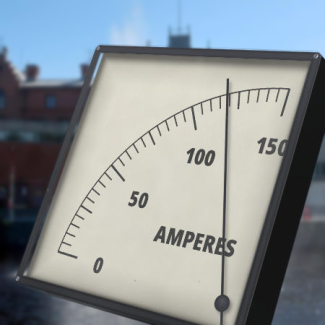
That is A 120
